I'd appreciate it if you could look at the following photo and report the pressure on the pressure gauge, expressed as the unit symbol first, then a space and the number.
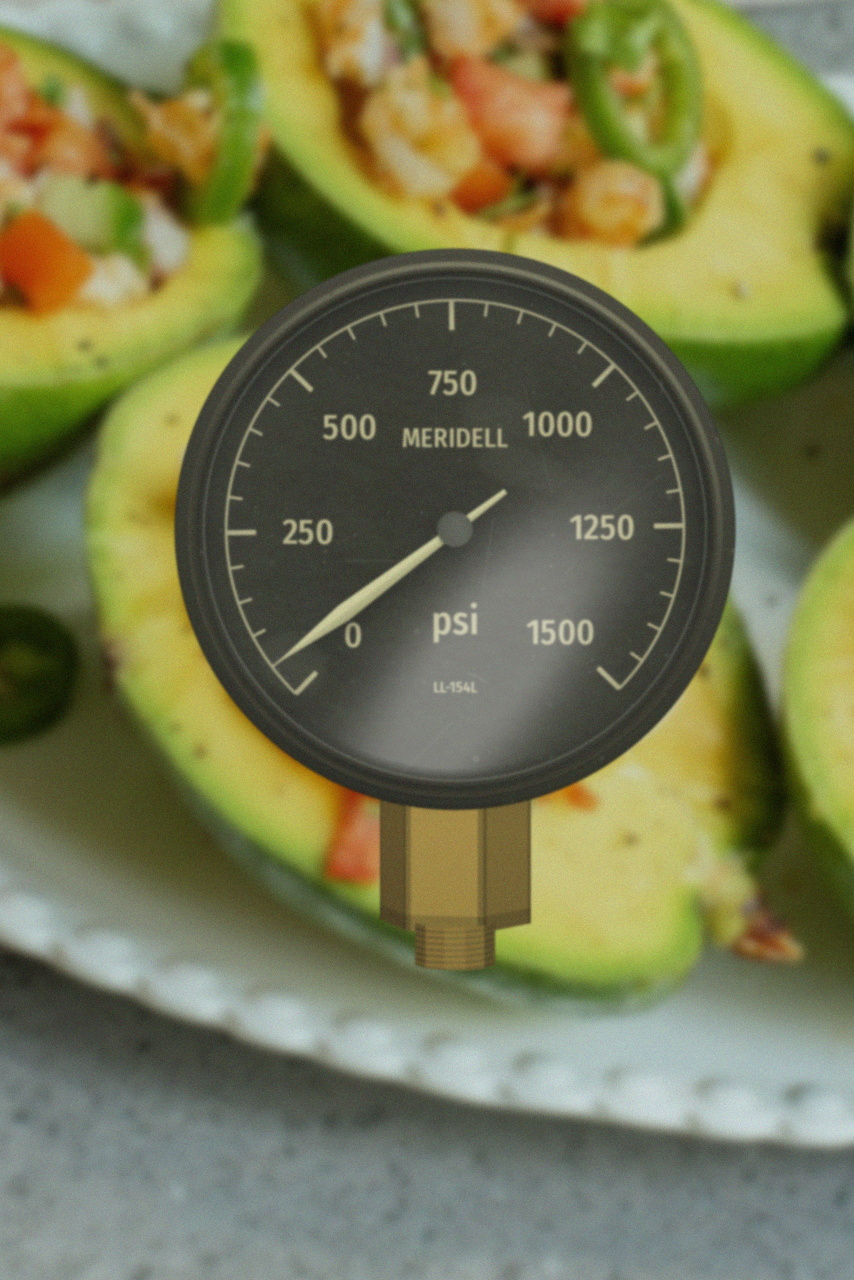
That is psi 50
